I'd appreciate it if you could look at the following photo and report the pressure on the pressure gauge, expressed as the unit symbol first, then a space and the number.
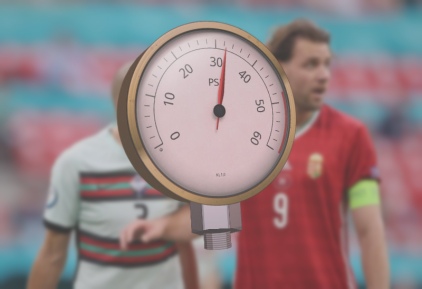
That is psi 32
